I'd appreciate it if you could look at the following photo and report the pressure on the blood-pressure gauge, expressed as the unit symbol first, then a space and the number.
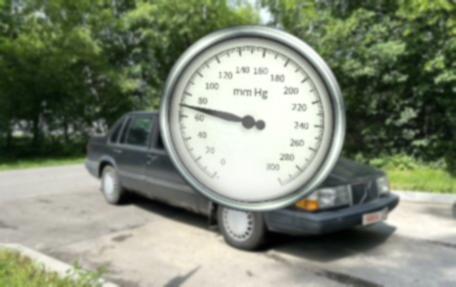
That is mmHg 70
